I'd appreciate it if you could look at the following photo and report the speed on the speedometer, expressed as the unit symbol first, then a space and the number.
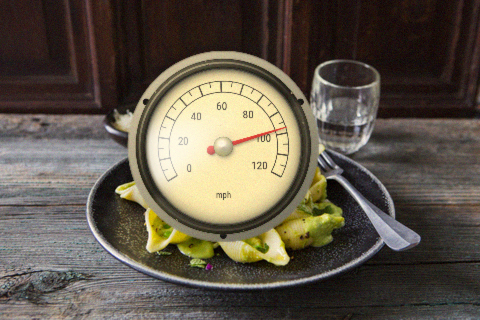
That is mph 97.5
